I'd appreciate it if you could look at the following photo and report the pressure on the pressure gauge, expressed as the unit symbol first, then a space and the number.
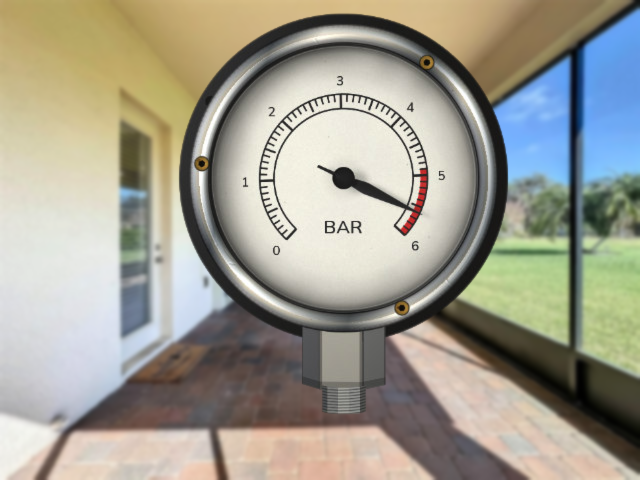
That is bar 5.6
